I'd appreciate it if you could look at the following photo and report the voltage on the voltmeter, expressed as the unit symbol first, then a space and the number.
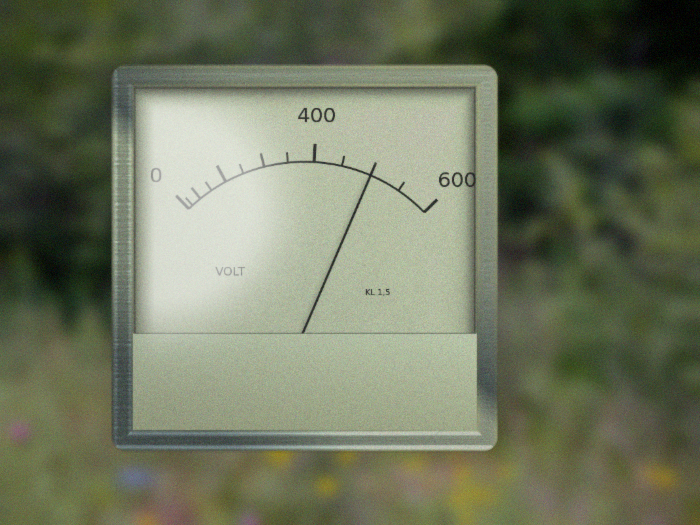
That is V 500
